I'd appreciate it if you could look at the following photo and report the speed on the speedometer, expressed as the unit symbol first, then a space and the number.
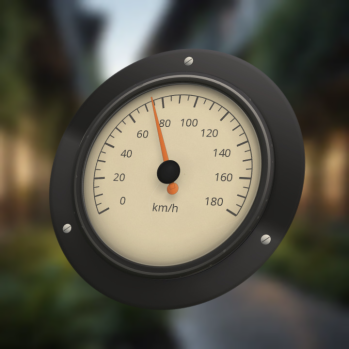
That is km/h 75
